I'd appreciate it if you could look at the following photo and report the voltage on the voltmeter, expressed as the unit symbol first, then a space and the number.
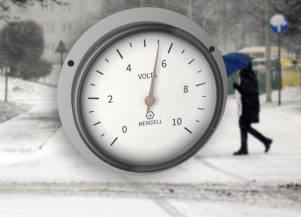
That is V 5.5
